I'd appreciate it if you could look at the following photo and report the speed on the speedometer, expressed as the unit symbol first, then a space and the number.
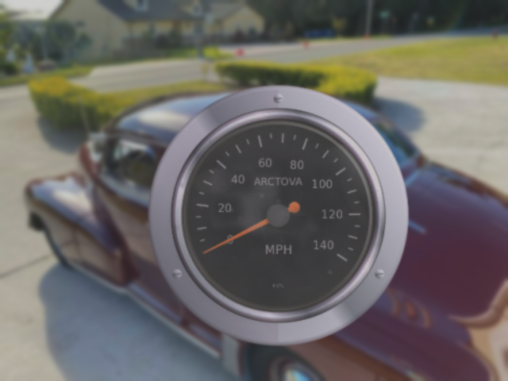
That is mph 0
